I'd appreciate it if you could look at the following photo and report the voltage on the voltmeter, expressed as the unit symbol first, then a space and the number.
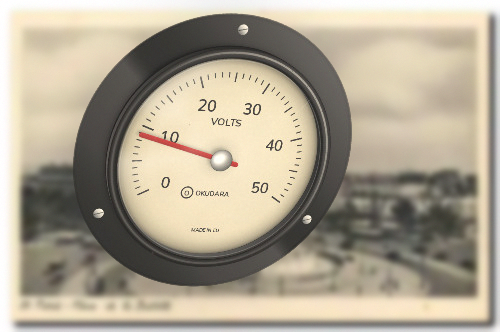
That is V 9
